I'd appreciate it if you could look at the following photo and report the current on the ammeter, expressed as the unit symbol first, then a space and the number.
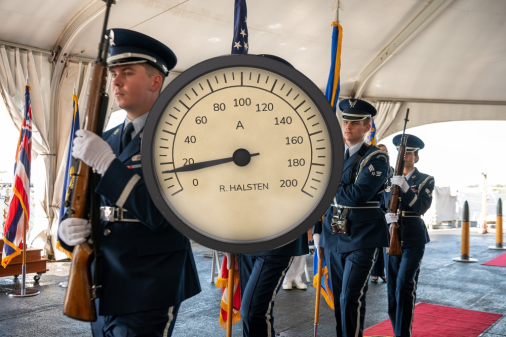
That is A 15
